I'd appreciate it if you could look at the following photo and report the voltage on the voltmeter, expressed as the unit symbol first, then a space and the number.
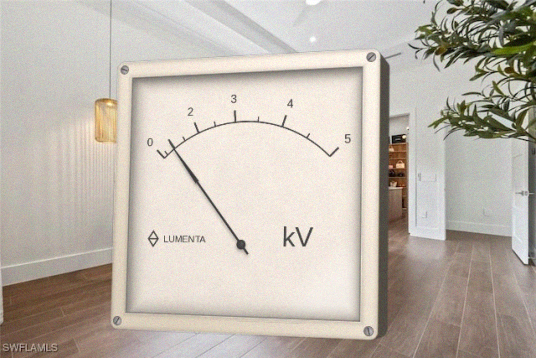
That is kV 1
